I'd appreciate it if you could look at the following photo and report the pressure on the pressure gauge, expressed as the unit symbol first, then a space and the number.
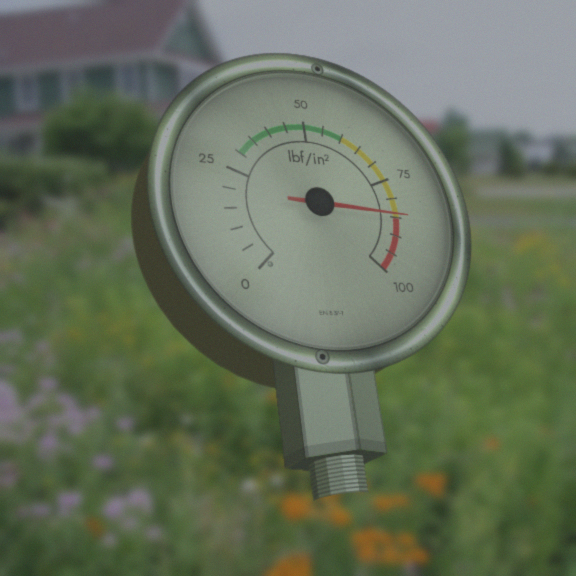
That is psi 85
